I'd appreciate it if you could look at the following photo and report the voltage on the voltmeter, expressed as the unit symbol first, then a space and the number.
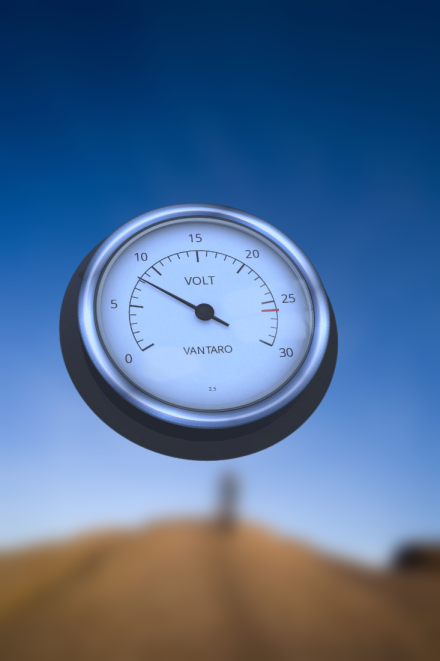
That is V 8
